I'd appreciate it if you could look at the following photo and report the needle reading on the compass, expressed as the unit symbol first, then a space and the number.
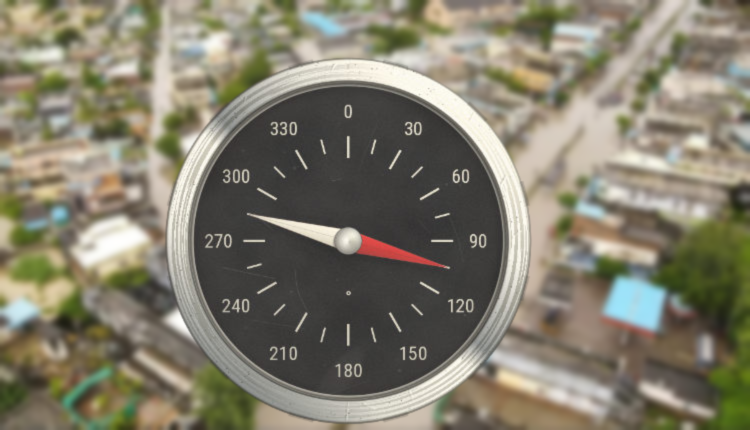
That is ° 105
